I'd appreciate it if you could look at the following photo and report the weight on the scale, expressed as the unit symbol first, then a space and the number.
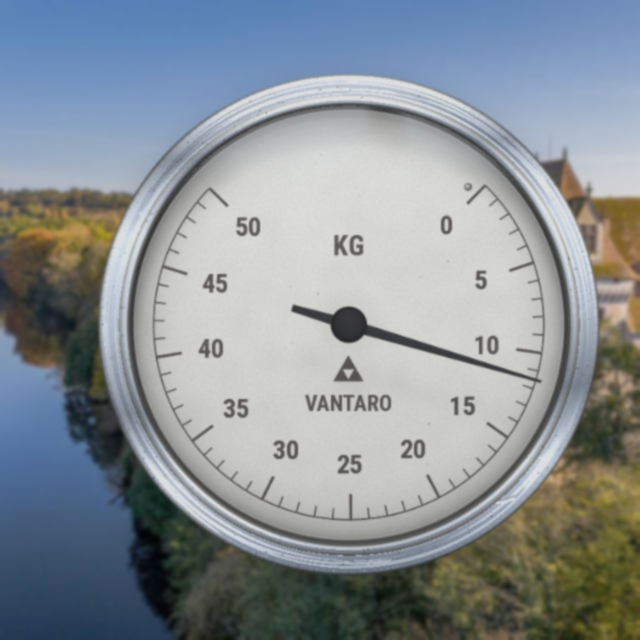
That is kg 11.5
